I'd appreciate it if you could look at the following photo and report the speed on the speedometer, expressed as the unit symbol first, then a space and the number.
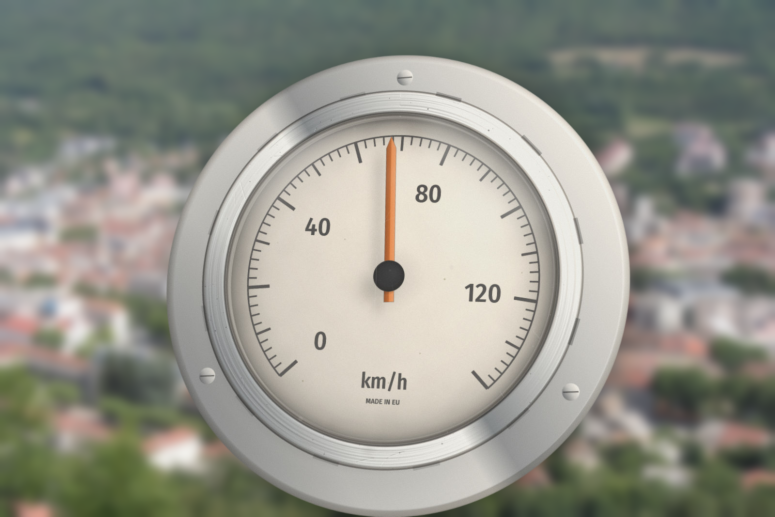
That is km/h 68
